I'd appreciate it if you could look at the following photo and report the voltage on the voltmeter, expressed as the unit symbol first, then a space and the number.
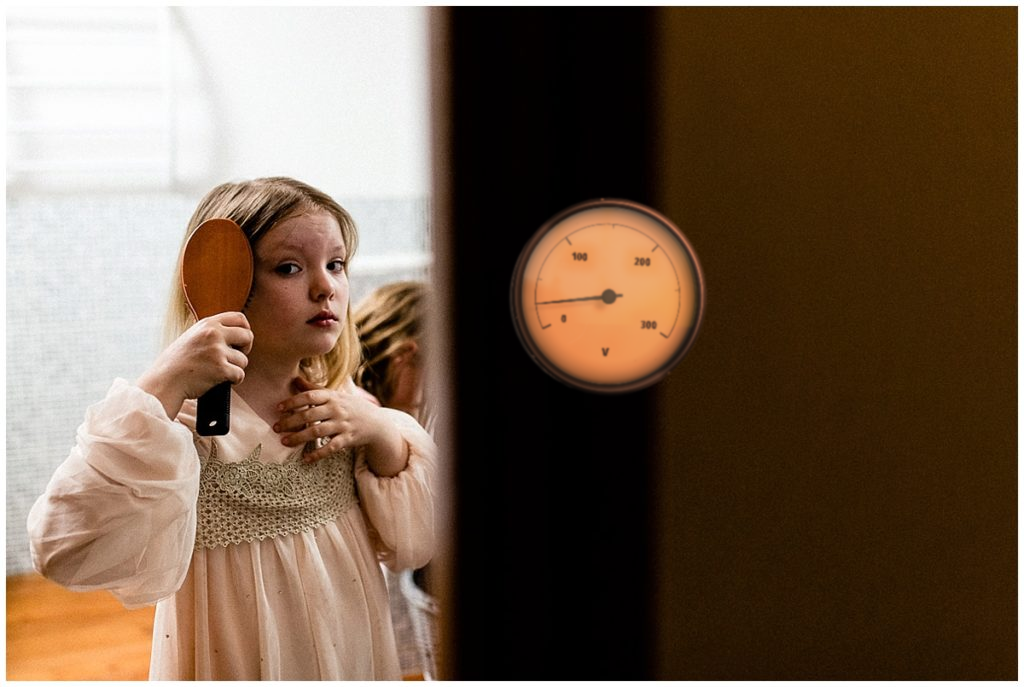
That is V 25
